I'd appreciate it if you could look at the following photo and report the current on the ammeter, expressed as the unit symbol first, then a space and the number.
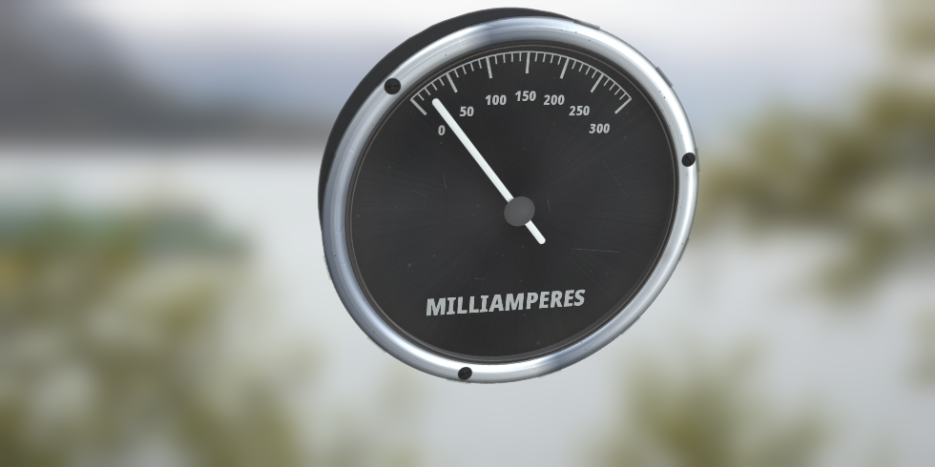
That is mA 20
